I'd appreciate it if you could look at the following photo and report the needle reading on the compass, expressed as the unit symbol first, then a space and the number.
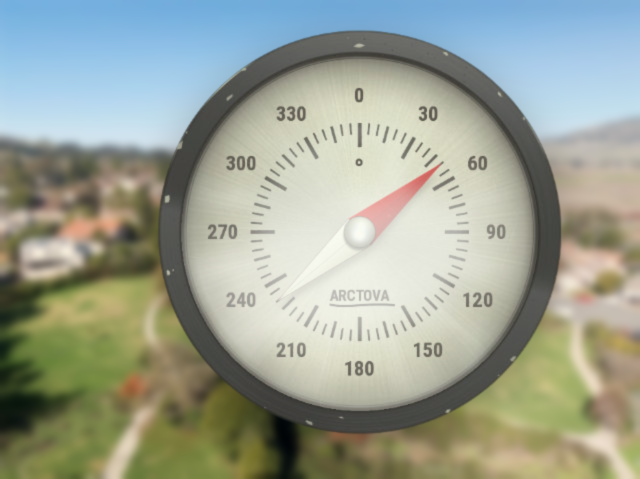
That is ° 50
